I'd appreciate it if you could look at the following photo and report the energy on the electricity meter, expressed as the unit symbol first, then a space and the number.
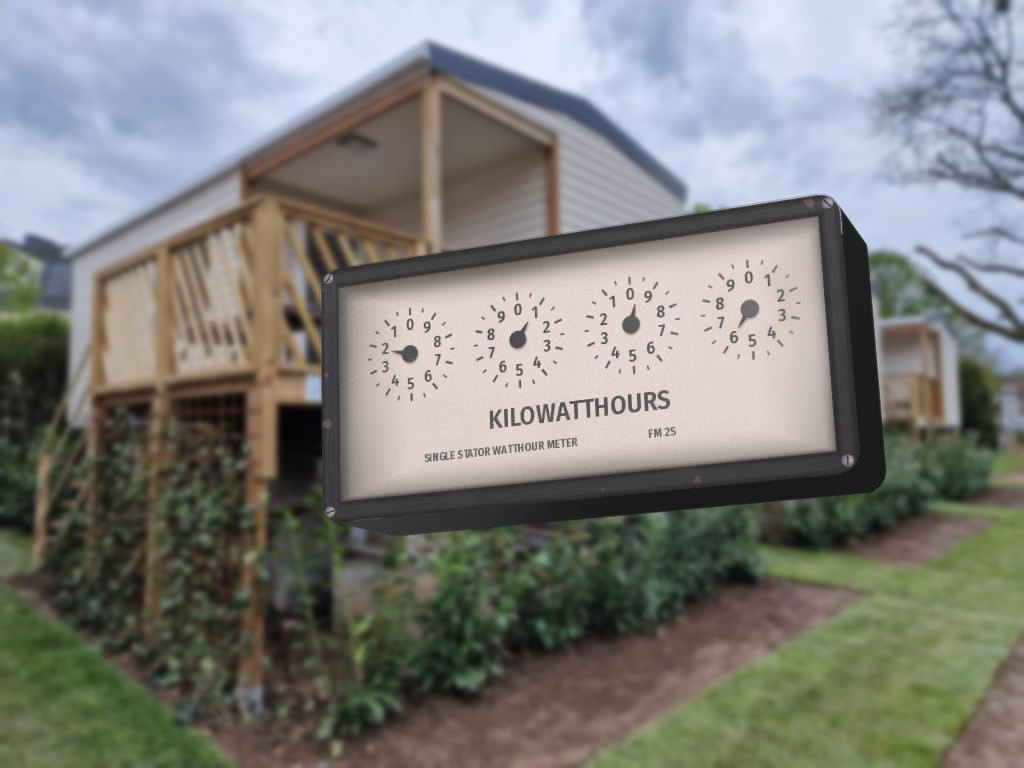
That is kWh 2096
